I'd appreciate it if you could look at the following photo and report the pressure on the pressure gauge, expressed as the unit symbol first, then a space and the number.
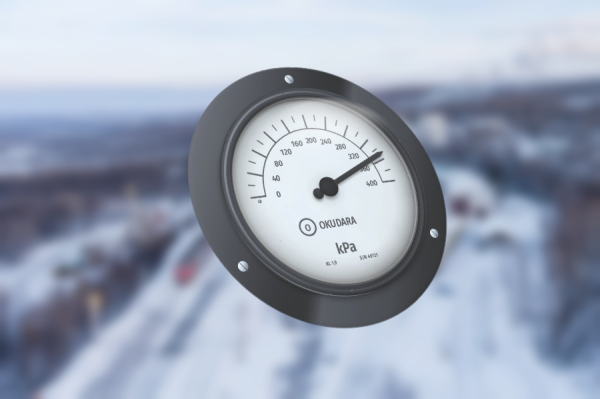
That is kPa 350
